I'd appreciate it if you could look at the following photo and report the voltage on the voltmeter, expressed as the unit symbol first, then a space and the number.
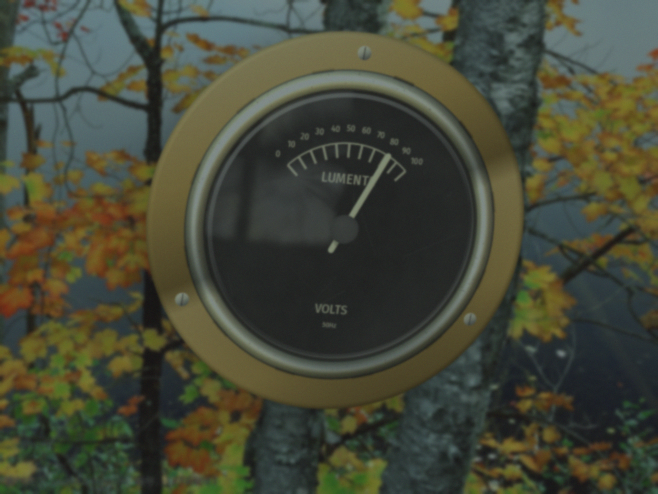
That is V 80
